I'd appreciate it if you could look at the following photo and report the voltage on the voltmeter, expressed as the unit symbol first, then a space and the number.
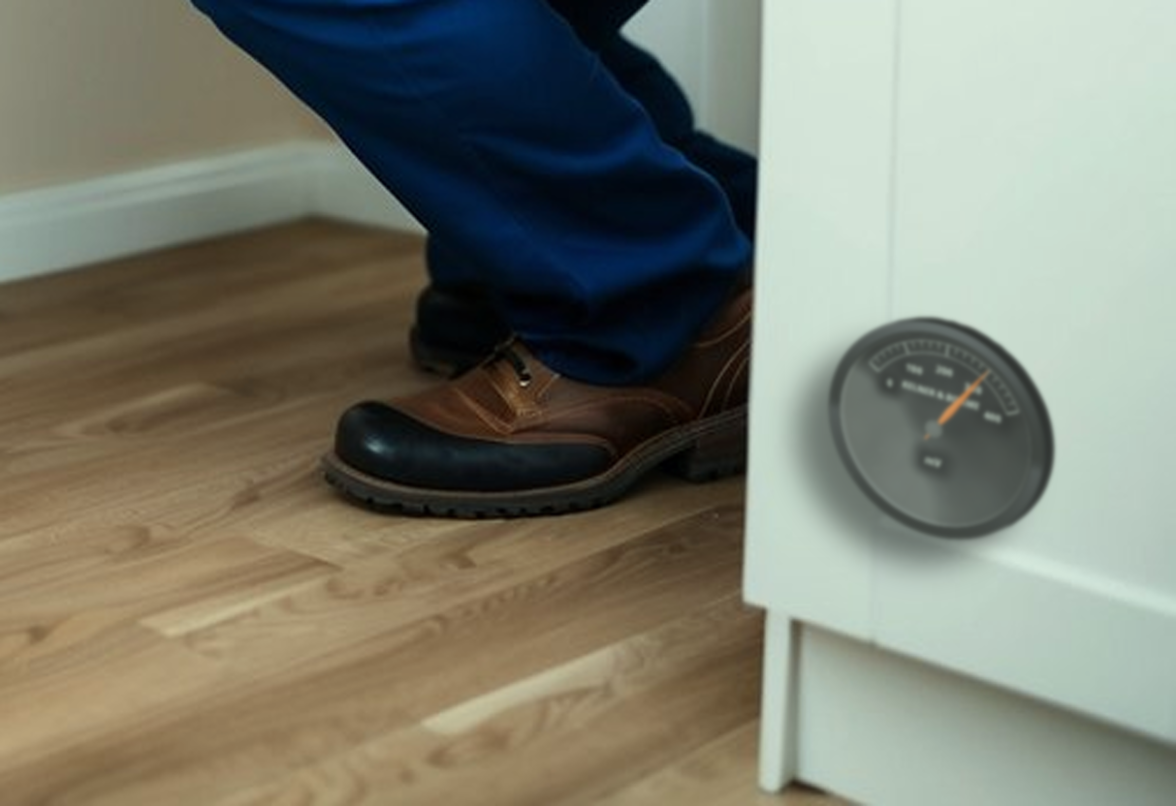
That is mV 300
